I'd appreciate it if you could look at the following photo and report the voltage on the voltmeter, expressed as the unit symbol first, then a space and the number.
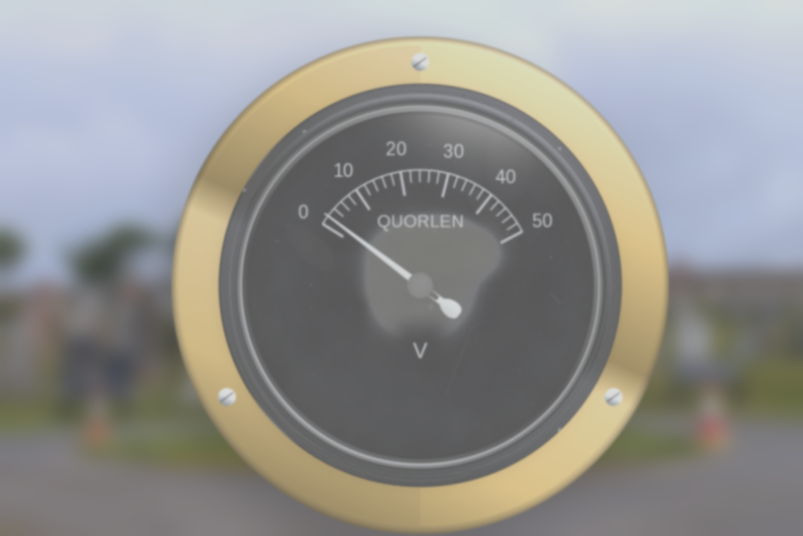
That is V 2
